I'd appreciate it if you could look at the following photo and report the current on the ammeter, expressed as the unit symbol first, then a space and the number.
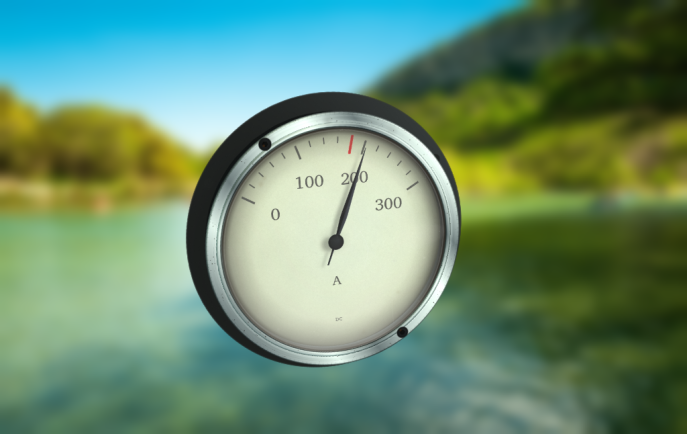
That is A 200
